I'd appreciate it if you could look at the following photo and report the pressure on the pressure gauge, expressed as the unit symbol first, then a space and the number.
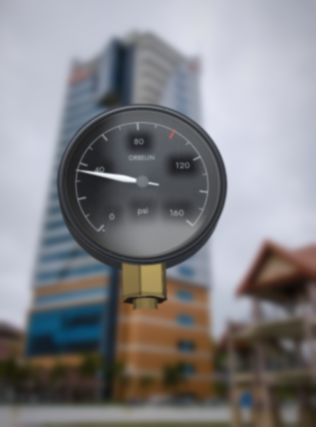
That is psi 35
